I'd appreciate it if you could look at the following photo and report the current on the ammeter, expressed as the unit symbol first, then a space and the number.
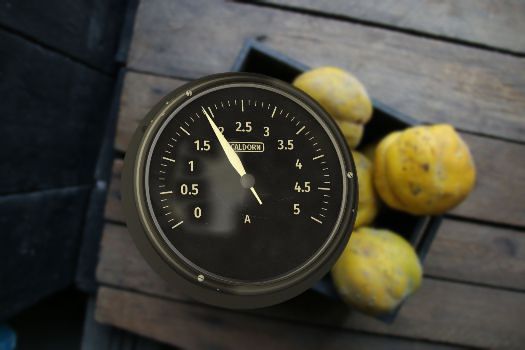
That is A 1.9
